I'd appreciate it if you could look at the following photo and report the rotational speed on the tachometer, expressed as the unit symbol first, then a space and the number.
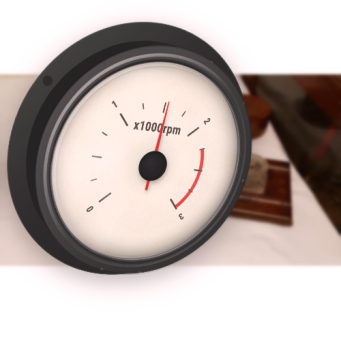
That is rpm 1500
